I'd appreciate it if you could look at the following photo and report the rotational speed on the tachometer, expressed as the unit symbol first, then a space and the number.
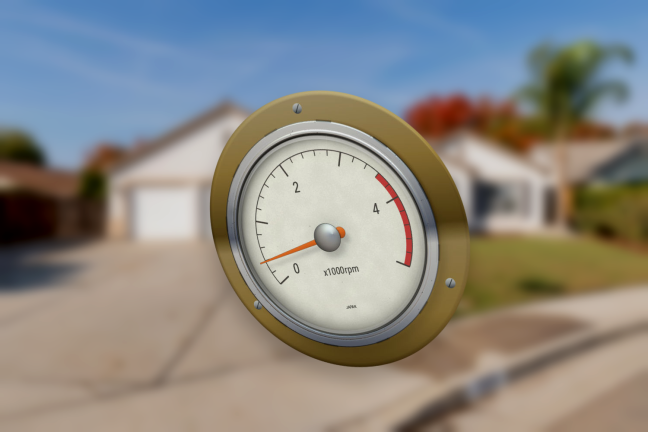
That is rpm 400
